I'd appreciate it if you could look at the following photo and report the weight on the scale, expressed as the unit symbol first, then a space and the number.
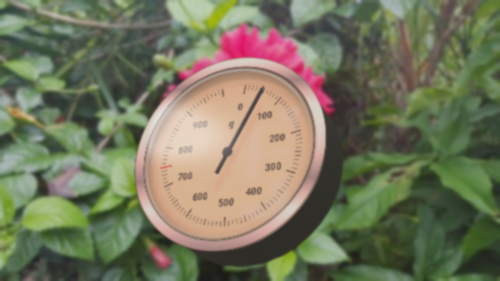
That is g 50
